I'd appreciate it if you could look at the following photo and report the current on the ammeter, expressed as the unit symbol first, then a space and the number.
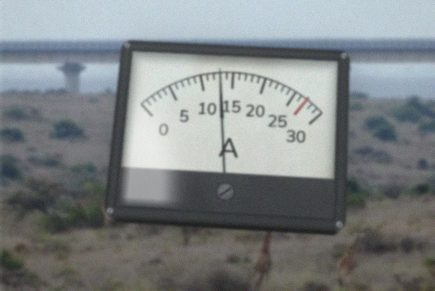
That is A 13
